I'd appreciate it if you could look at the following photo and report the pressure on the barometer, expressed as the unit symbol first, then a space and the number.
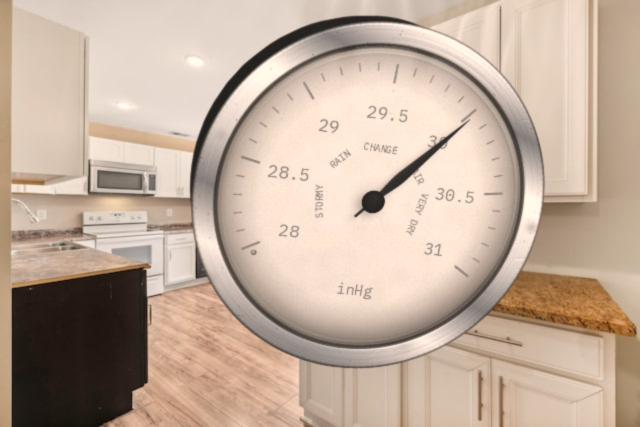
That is inHg 30
